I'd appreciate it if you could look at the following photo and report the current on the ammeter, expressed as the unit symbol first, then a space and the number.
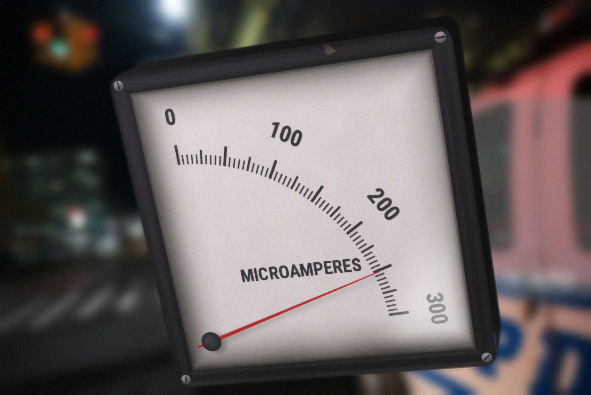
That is µA 250
